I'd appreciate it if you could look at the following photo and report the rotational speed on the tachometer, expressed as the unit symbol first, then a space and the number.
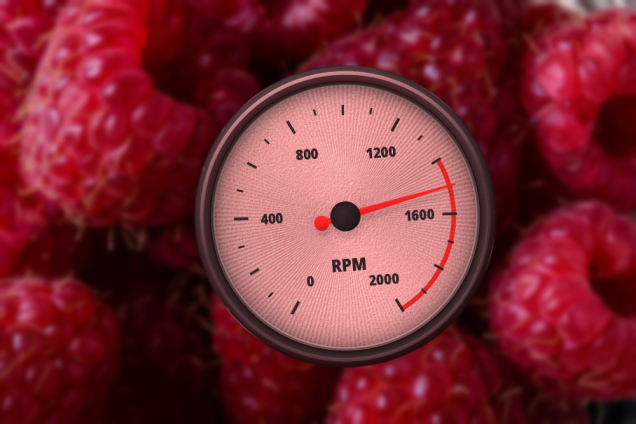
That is rpm 1500
